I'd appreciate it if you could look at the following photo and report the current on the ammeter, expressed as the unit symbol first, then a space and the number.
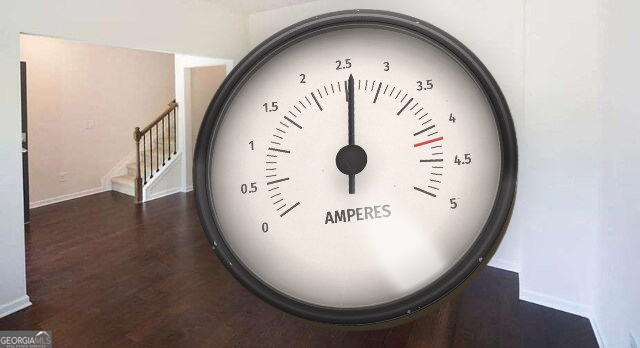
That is A 2.6
